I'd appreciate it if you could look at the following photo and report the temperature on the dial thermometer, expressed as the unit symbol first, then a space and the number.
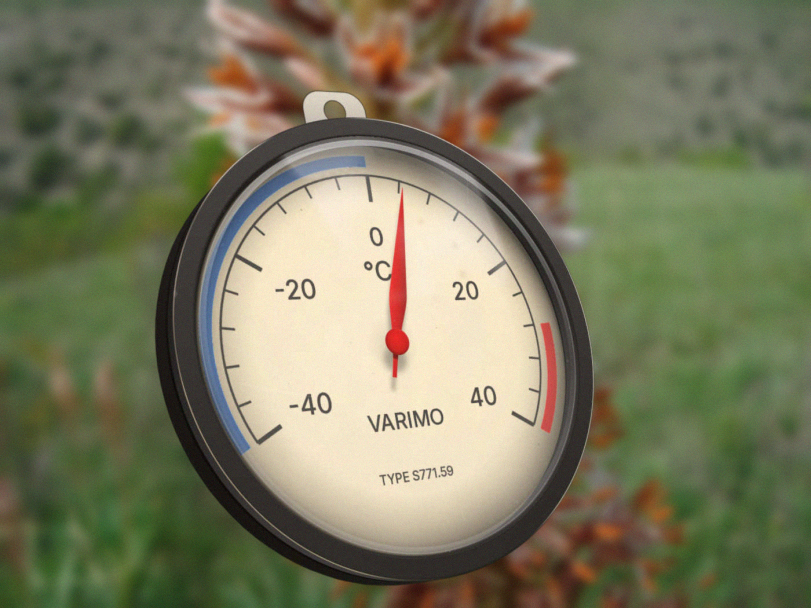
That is °C 4
